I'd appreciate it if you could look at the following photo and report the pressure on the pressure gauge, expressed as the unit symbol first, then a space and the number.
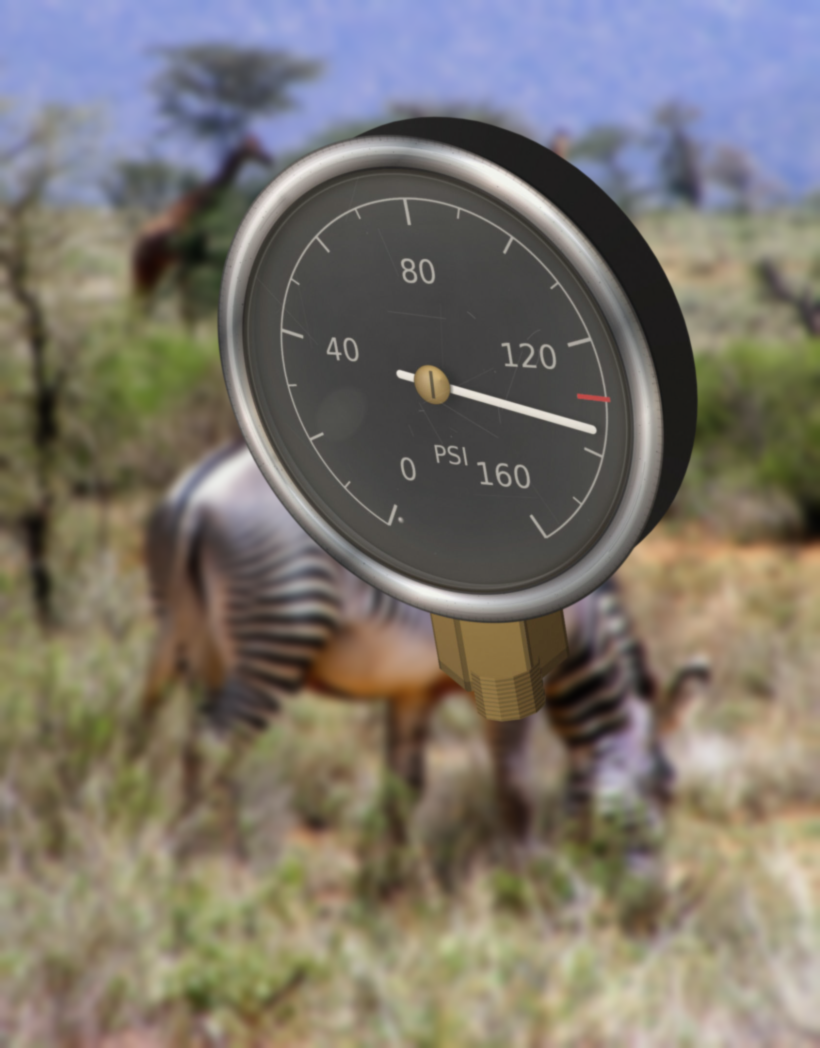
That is psi 135
